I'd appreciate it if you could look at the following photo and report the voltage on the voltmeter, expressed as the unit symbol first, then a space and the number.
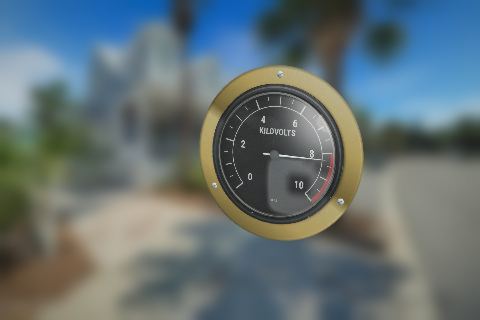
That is kV 8.25
